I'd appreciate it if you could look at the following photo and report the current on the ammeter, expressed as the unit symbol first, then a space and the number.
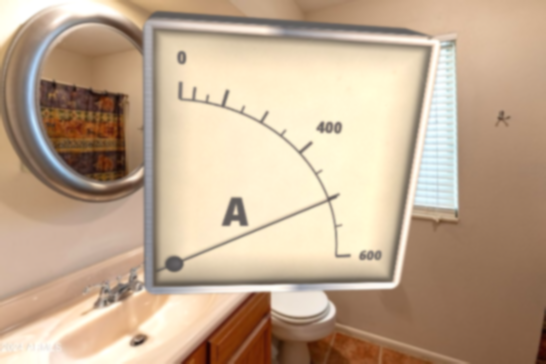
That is A 500
